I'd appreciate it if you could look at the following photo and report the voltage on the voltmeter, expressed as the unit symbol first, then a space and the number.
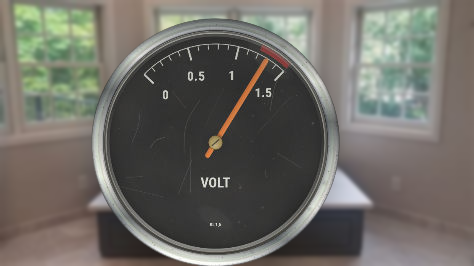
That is V 1.3
